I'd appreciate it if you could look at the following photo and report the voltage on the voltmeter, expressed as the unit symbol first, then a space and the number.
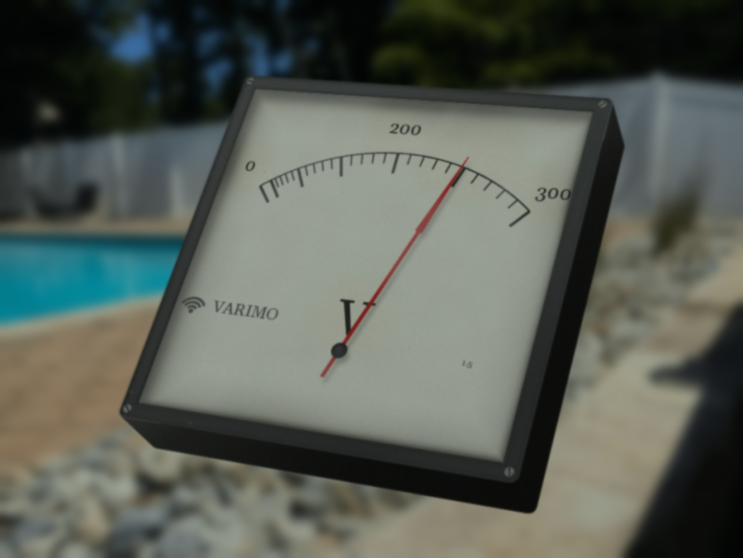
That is V 250
